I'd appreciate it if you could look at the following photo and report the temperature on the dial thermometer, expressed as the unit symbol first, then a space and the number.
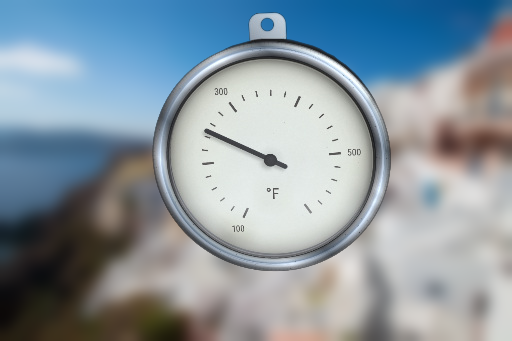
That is °F 250
